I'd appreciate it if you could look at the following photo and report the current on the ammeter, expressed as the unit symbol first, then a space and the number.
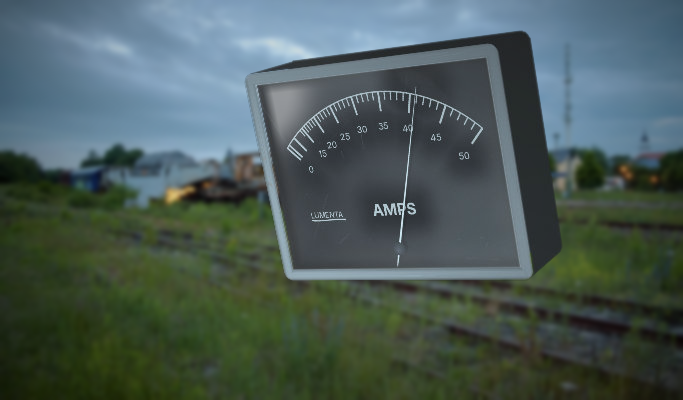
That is A 41
